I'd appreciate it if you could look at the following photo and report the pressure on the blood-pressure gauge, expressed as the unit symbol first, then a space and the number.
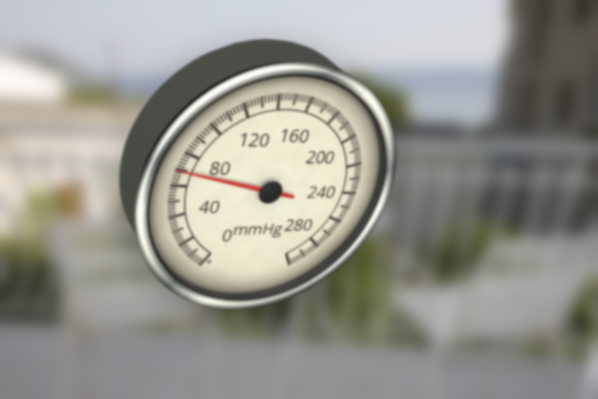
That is mmHg 70
